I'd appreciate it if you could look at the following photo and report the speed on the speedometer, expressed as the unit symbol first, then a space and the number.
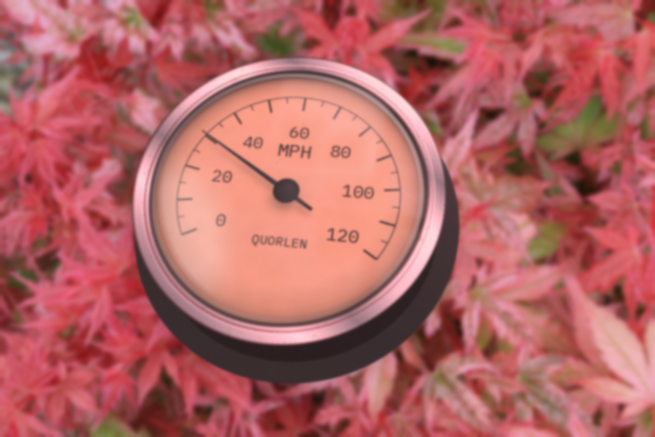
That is mph 30
